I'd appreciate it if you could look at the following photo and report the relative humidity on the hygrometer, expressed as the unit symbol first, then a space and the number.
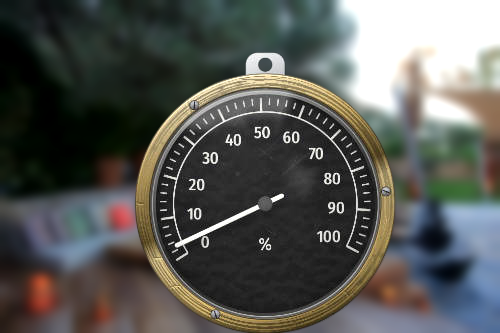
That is % 3
